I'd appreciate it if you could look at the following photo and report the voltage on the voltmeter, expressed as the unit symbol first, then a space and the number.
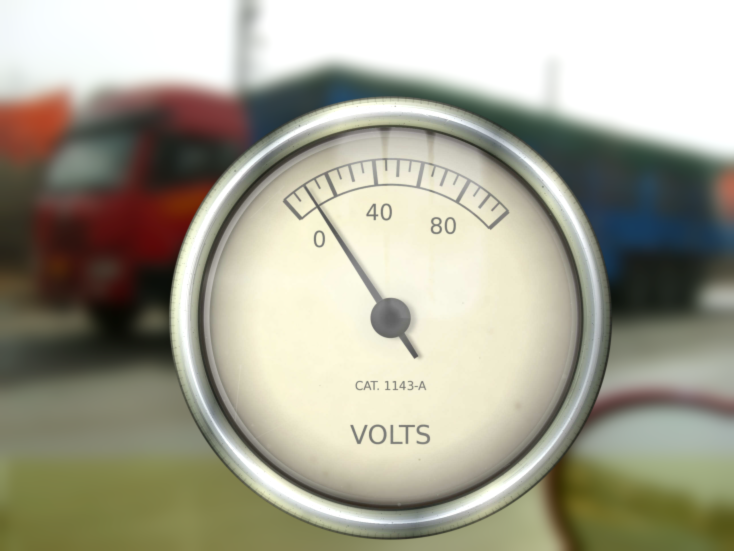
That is V 10
